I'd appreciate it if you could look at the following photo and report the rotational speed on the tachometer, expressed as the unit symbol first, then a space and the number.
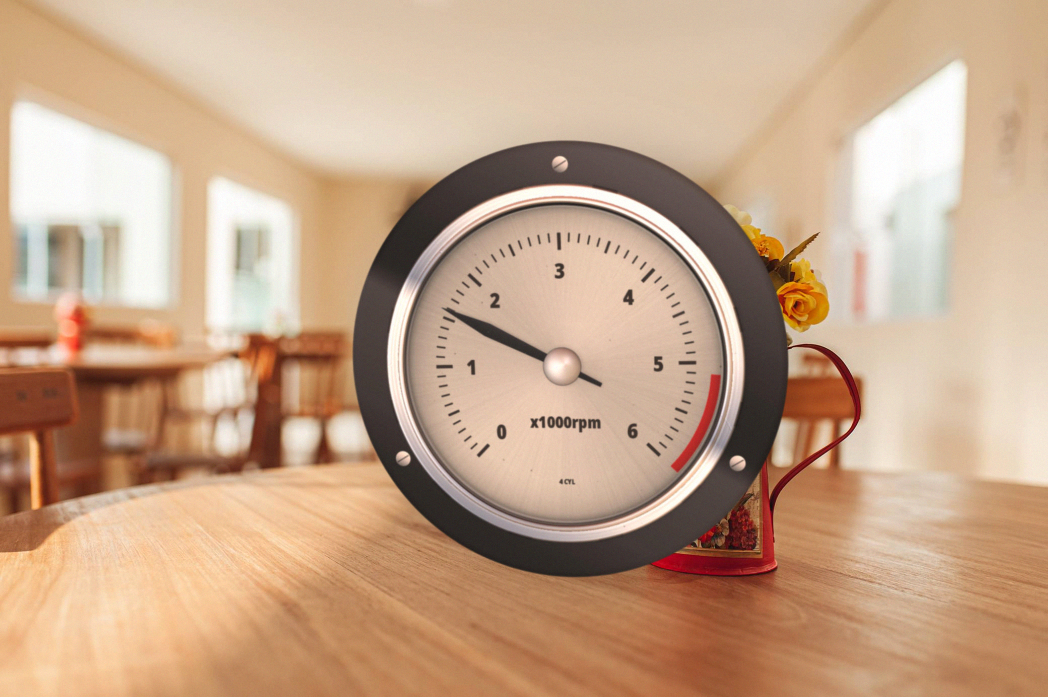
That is rpm 1600
